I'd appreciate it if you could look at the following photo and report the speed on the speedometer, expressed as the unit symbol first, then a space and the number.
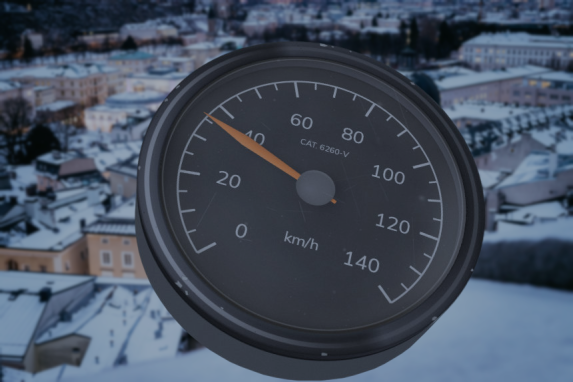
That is km/h 35
